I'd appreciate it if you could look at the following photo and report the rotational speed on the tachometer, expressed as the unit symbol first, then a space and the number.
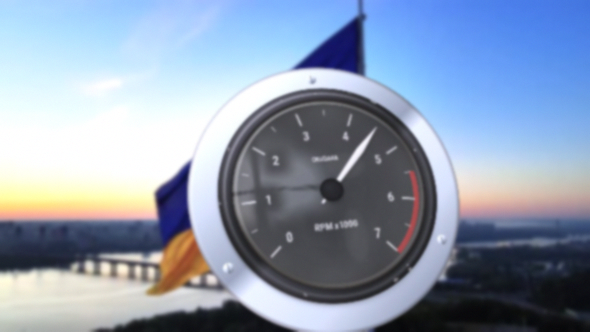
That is rpm 4500
